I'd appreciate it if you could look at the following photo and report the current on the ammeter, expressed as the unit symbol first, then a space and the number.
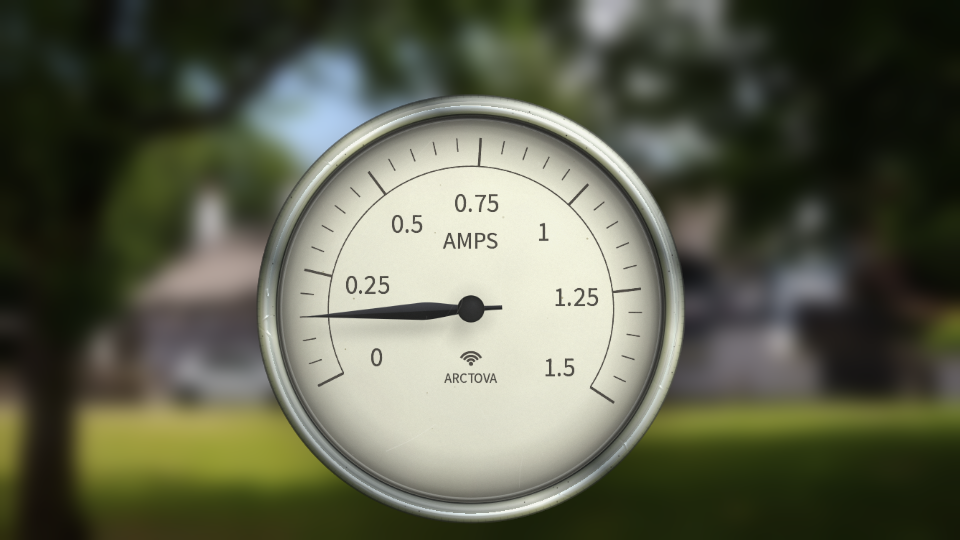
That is A 0.15
